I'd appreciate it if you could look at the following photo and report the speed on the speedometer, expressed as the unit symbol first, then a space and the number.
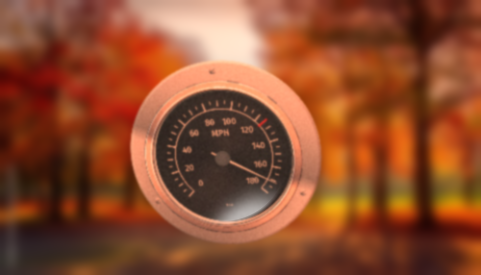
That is mph 170
